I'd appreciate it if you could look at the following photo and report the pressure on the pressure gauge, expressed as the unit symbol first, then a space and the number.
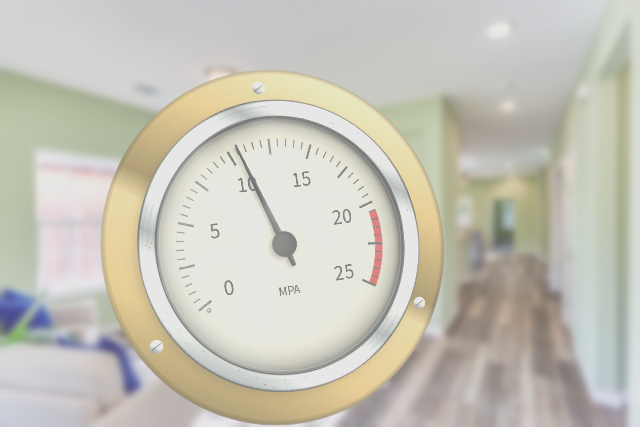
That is MPa 10.5
